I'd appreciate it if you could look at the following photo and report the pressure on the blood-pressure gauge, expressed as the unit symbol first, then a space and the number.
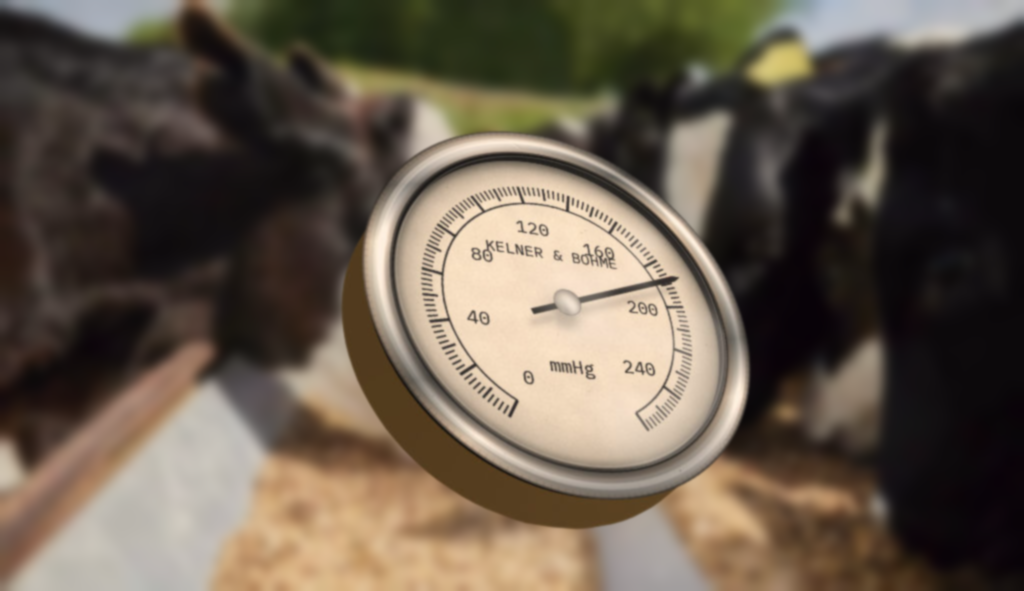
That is mmHg 190
